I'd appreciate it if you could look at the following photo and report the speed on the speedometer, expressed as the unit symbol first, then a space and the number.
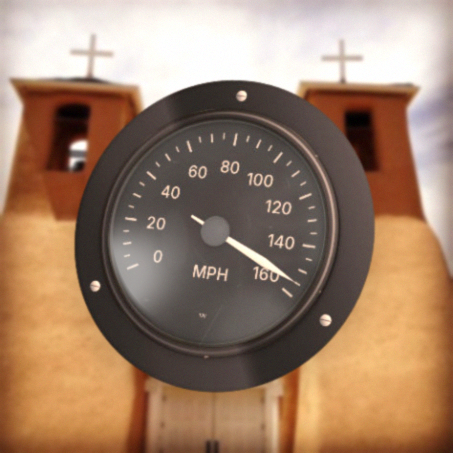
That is mph 155
